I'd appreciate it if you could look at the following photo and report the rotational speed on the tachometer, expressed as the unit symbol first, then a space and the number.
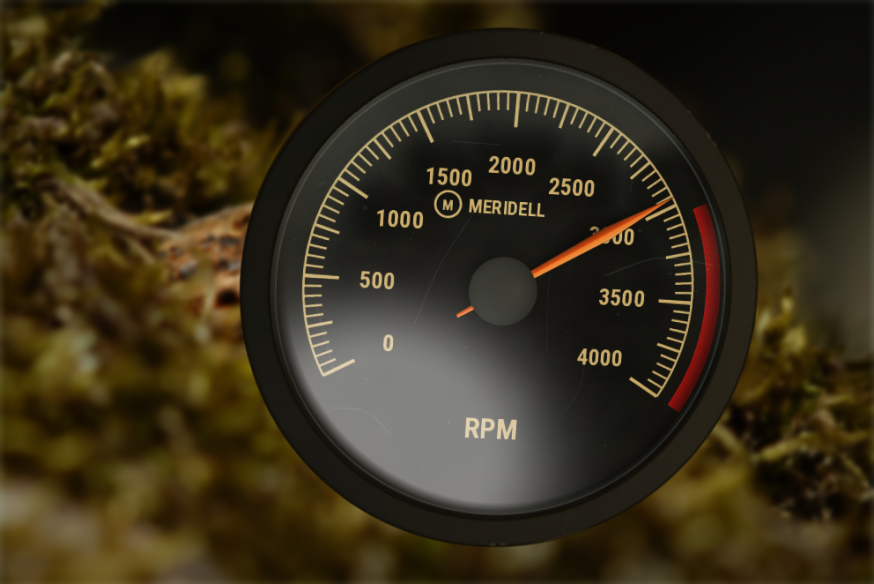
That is rpm 2950
